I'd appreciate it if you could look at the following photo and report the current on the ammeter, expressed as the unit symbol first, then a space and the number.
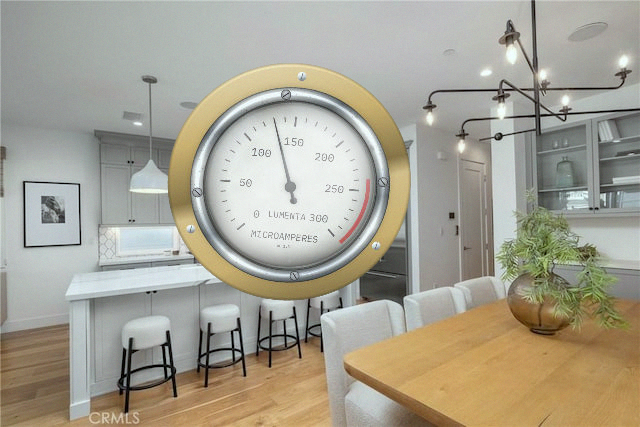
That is µA 130
